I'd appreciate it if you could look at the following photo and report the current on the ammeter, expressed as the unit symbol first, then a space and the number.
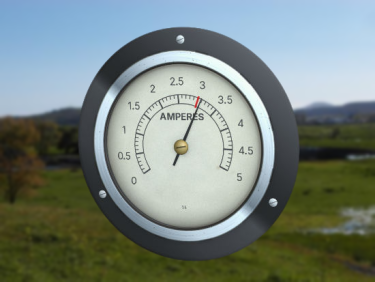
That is A 3.1
